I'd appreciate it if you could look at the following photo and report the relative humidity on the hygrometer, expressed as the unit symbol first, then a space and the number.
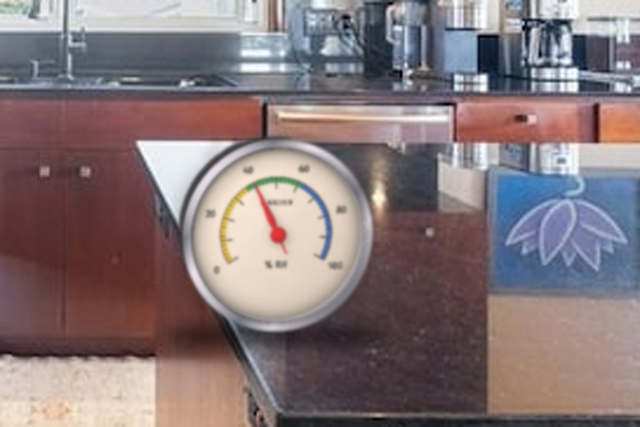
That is % 40
